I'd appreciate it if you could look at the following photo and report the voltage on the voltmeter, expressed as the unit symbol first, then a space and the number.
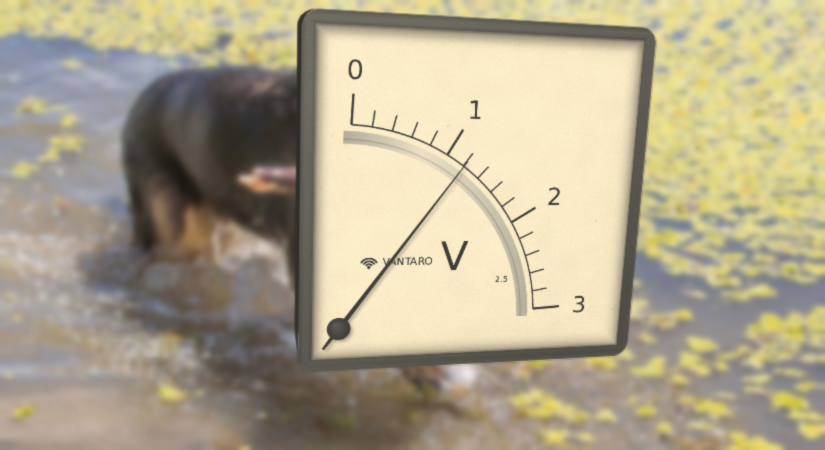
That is V 1.2
